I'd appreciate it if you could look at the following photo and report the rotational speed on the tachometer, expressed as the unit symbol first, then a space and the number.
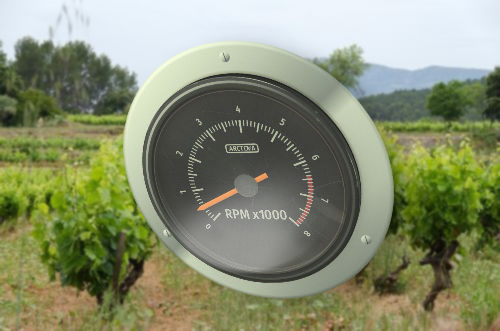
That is rpm 500
